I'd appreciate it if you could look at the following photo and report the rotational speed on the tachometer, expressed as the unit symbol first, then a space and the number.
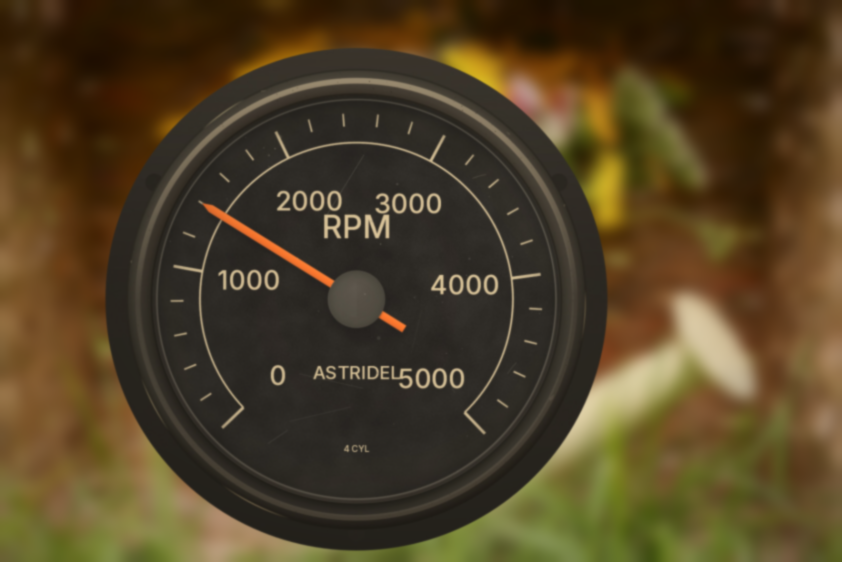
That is rpm 1400
